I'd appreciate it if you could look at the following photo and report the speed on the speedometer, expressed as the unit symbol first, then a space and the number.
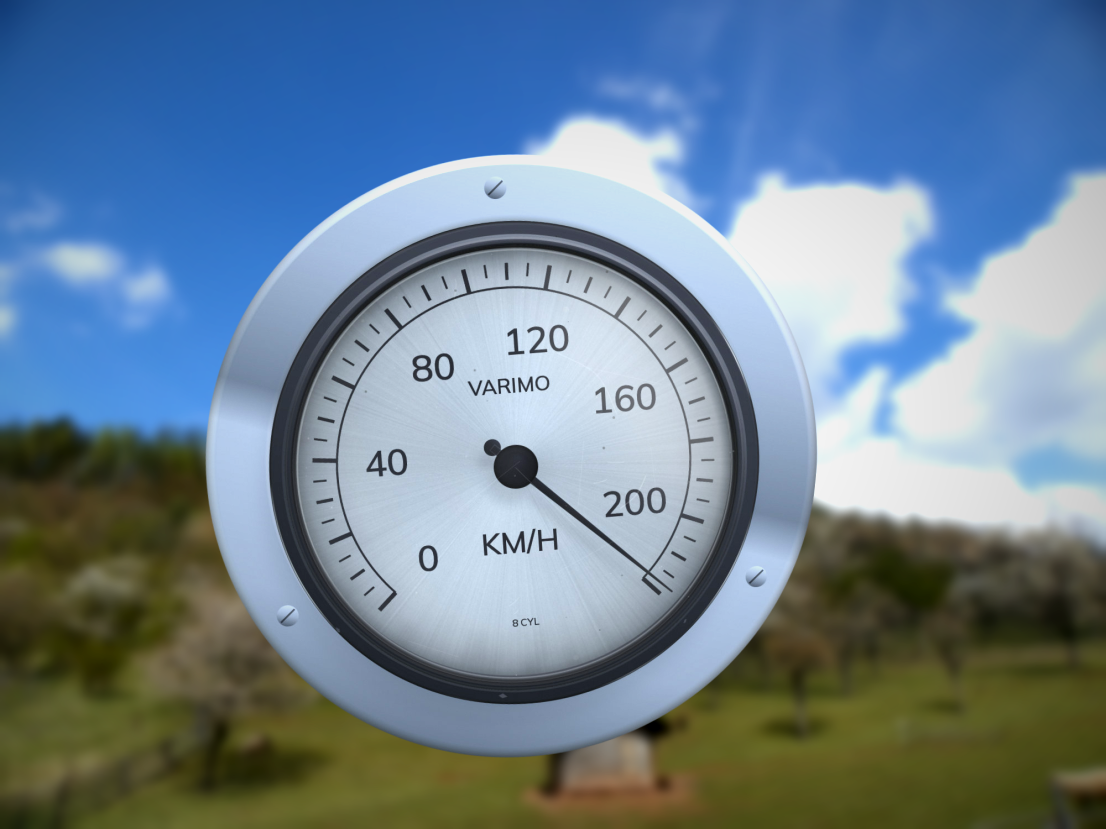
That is km/h 217.5
